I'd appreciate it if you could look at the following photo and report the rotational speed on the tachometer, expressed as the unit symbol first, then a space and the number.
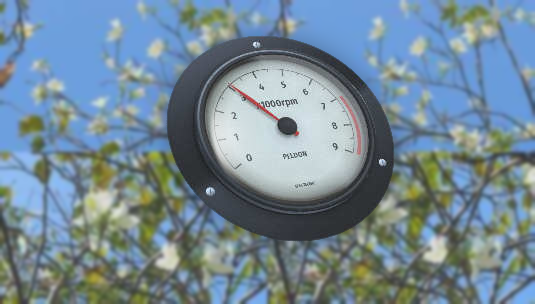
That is rpm 3000
